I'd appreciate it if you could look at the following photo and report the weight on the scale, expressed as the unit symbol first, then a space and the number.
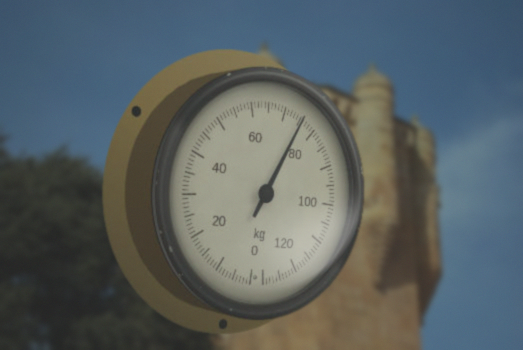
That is kg 75
